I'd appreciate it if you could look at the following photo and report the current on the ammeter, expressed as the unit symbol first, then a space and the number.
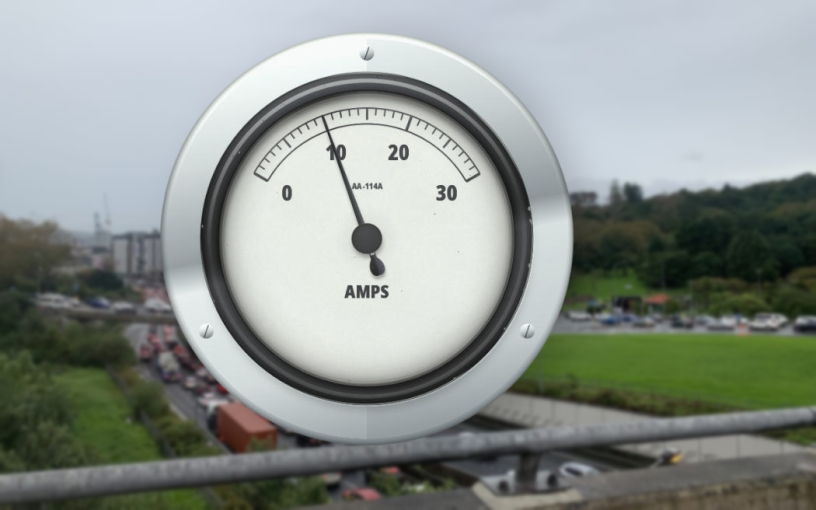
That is A 10
